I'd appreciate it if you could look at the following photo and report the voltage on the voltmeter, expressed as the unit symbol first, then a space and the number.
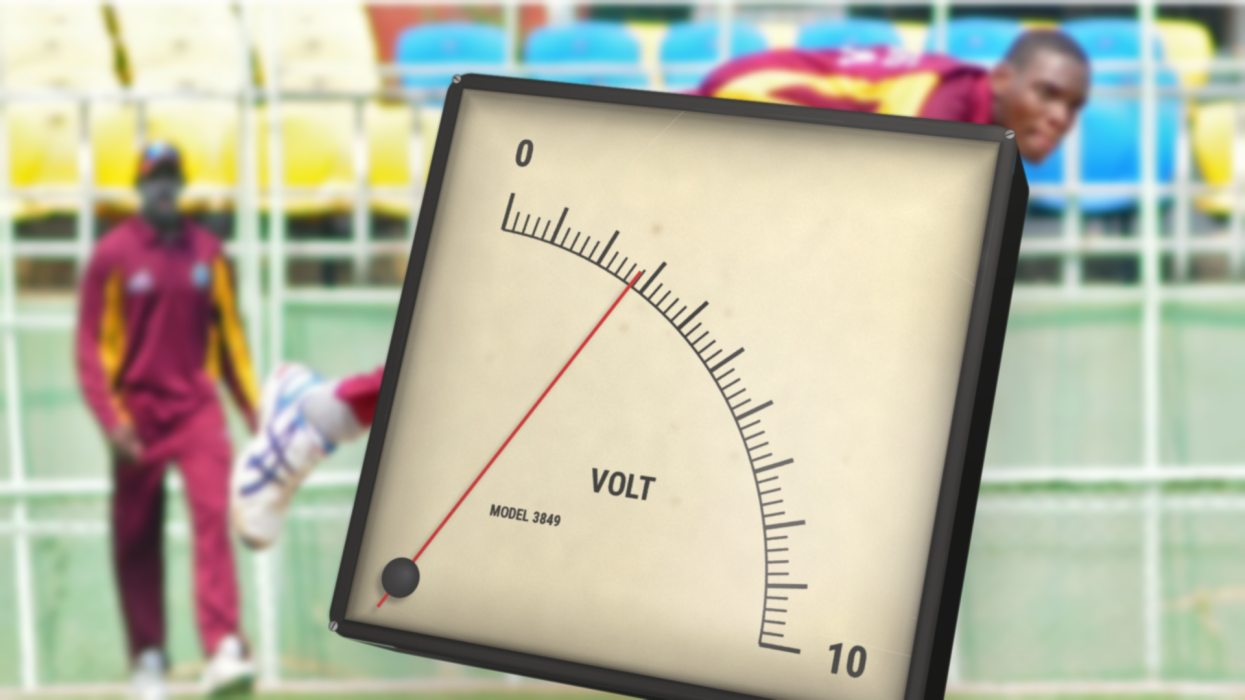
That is V 2.8
